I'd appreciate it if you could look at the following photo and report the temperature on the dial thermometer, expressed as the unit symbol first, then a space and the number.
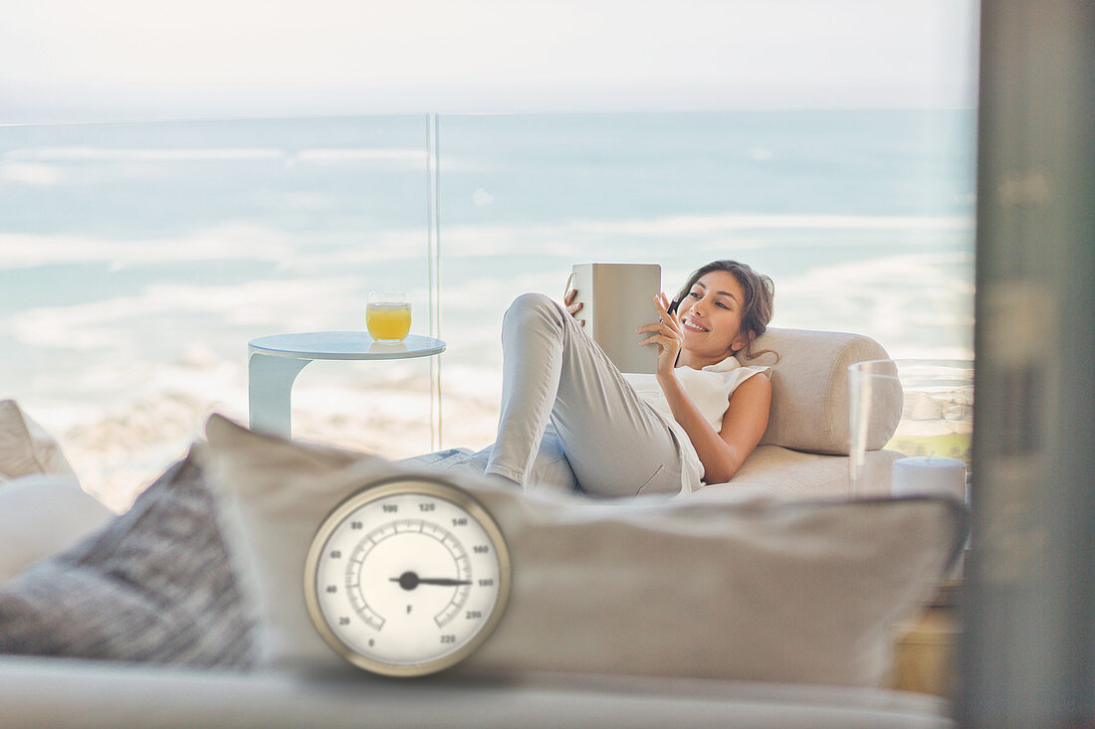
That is °F 180
